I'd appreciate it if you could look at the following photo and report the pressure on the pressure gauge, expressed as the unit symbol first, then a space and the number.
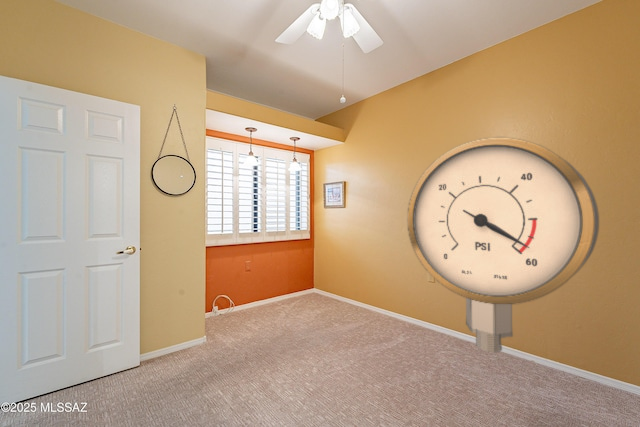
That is psi 57.5
